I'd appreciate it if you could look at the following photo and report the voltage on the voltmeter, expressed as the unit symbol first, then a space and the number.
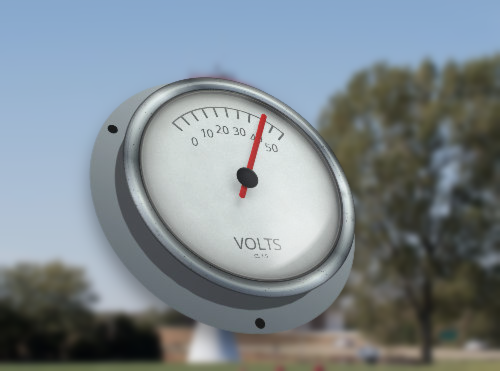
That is V 40
